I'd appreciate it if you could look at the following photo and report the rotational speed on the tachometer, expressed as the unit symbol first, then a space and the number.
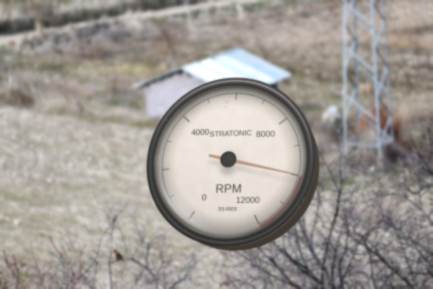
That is rpm 10000
